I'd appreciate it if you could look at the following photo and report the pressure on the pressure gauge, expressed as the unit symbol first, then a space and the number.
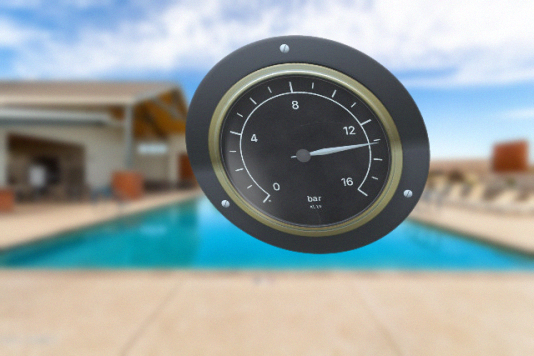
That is bar 13
